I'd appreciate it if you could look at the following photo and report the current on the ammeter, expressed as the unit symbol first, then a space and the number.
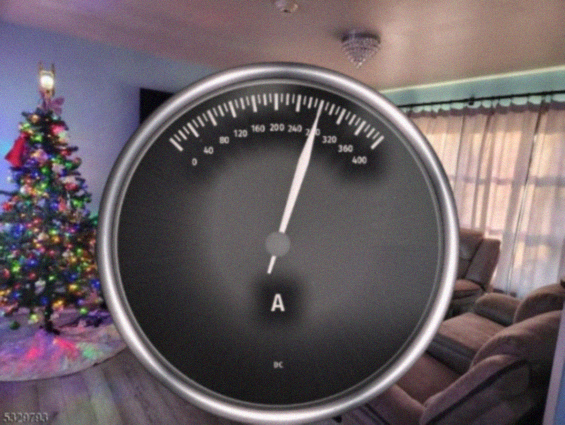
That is A 280
